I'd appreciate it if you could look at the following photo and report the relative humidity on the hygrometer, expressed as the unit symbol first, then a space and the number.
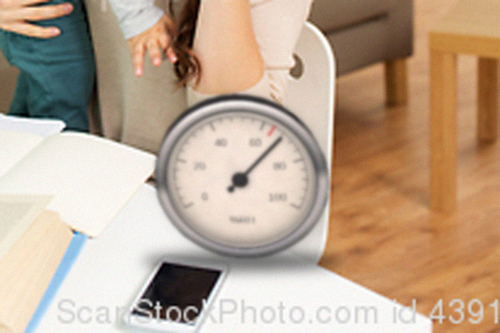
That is % 68
